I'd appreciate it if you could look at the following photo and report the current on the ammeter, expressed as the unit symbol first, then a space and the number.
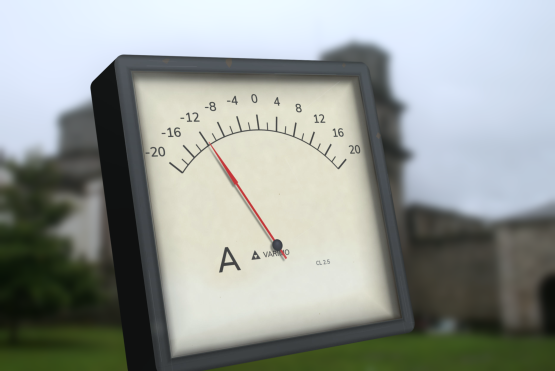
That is A -12
